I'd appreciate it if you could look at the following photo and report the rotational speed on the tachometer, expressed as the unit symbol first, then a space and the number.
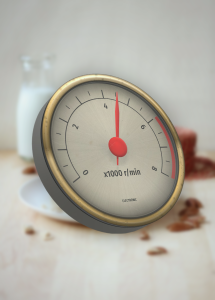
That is rpm 4500
